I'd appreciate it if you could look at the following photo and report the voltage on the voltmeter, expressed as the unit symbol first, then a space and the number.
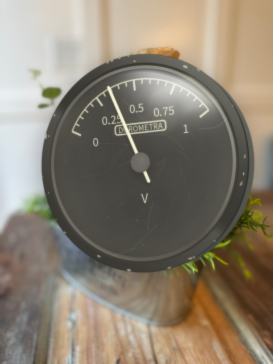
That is V 0.35
